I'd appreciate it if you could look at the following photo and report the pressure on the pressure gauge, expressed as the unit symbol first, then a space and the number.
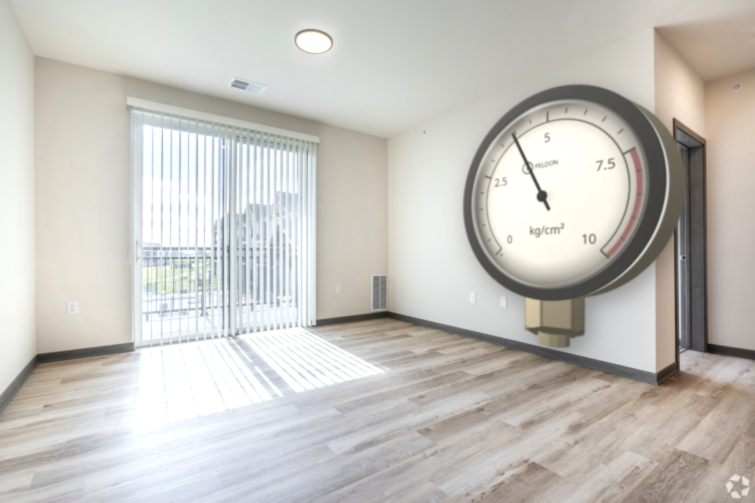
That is kg/cm² 4
